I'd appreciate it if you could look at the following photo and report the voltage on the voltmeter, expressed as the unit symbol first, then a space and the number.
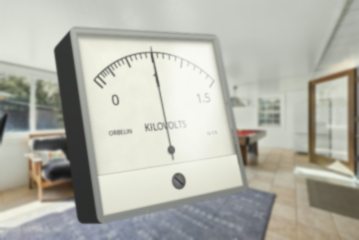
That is kV 1
